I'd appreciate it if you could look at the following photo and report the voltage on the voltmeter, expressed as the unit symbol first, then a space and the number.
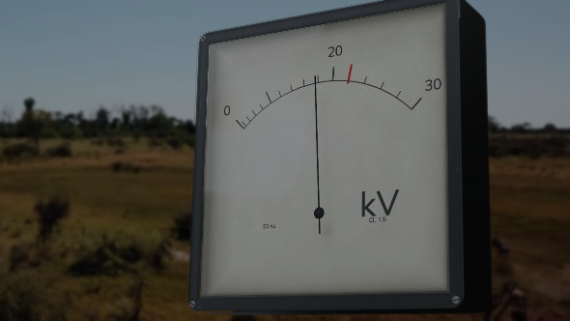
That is kV 18
